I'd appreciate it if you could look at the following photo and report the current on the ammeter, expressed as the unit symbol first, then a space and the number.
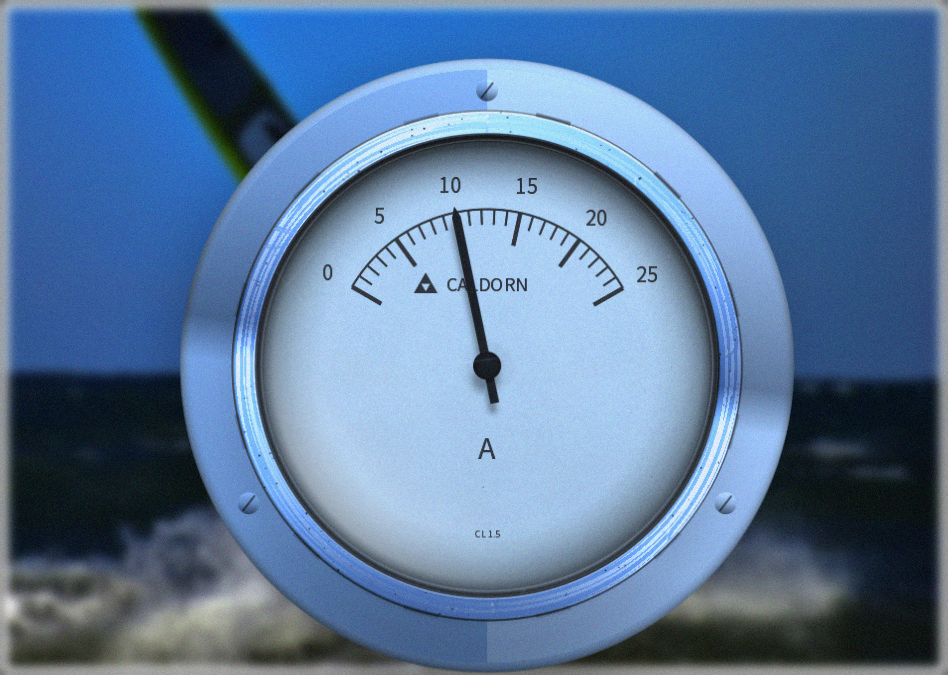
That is A 10
